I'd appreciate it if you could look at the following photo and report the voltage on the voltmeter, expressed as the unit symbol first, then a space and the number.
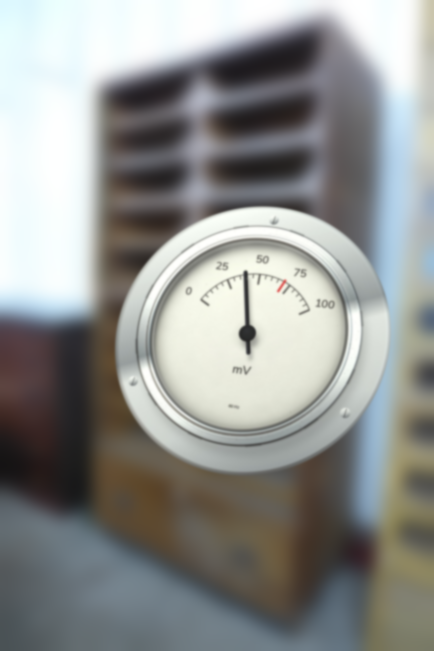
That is mV 40
